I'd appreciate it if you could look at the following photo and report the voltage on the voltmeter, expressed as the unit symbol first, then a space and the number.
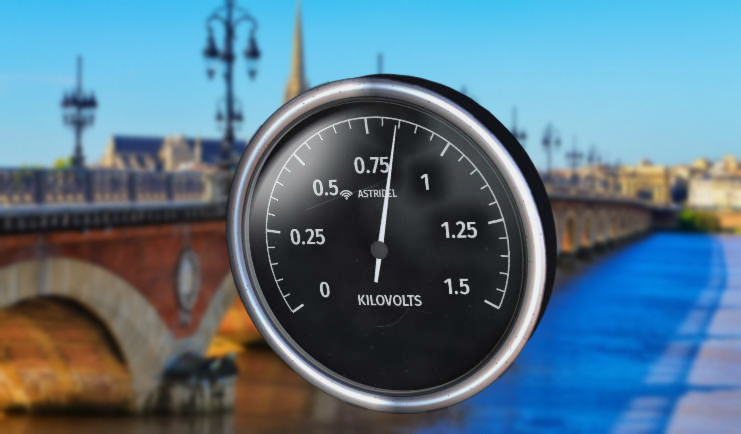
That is kV 0.85
